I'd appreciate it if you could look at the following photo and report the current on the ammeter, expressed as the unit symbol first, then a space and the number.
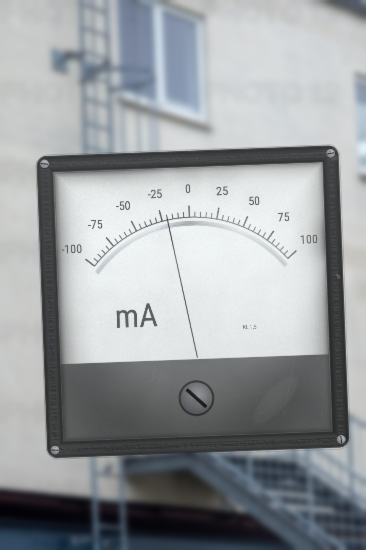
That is mA -20
